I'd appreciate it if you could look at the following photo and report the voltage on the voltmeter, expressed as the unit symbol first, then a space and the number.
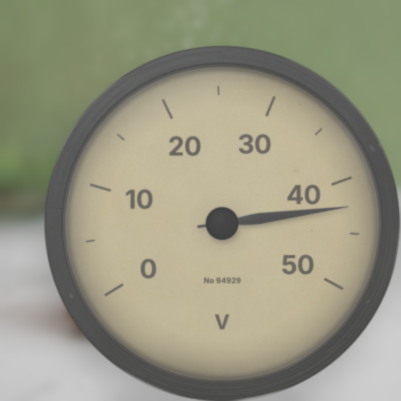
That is V 42.5
